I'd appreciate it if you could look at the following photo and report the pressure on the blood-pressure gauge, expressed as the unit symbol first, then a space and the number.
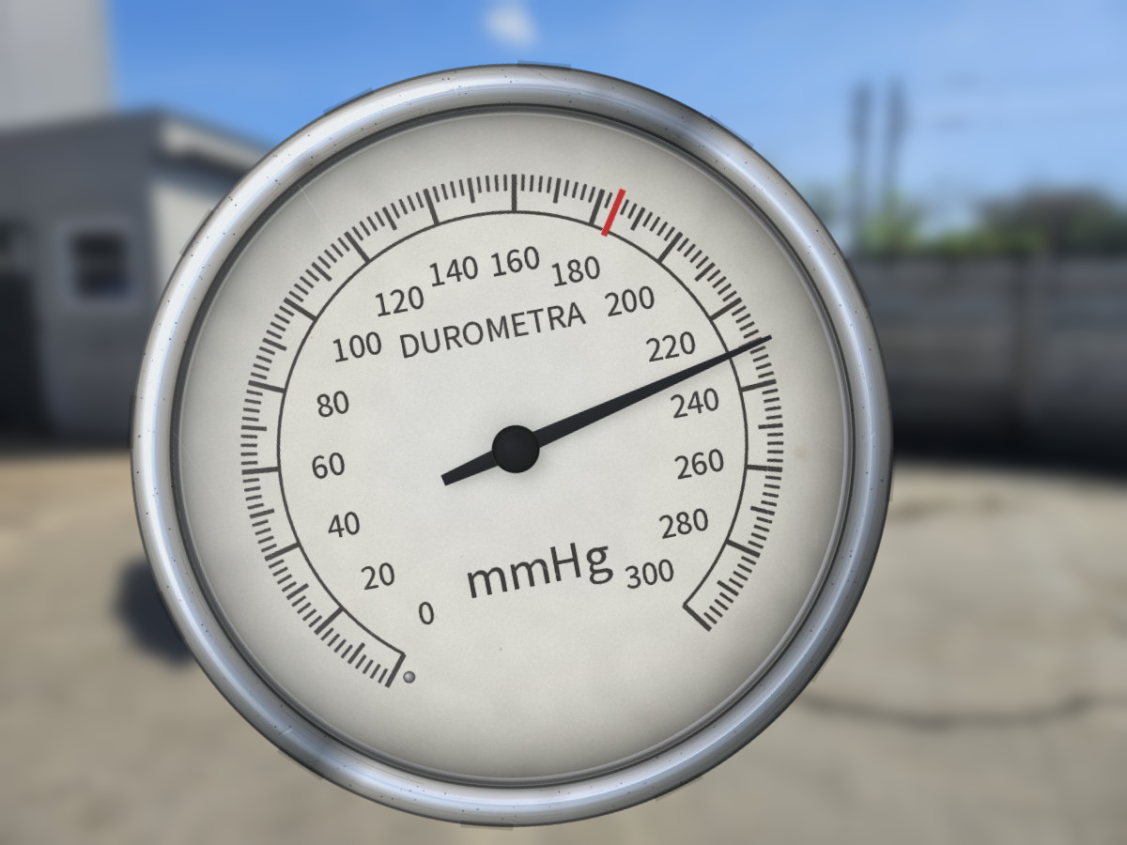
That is mmHg 230
